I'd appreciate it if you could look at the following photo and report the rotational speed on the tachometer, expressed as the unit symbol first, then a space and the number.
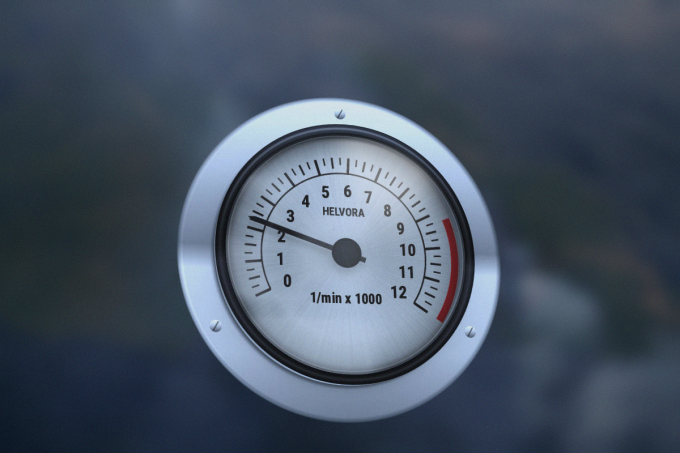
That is rpm 2250
